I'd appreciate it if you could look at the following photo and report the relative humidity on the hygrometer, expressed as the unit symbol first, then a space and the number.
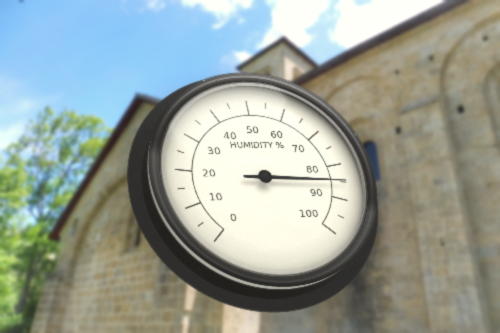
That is % 85
